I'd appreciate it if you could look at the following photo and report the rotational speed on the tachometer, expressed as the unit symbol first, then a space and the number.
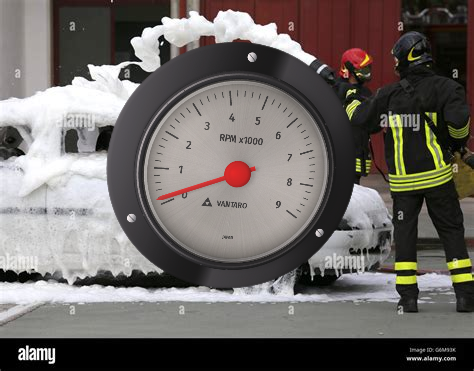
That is rpm 200
